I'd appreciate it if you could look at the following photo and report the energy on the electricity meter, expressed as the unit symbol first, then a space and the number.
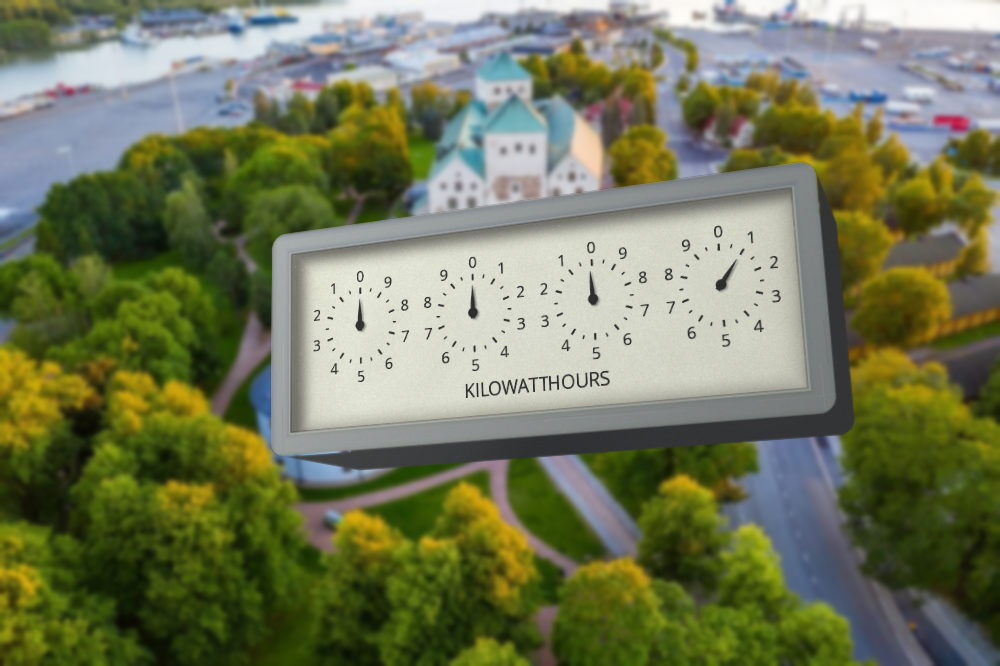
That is kWh 1
